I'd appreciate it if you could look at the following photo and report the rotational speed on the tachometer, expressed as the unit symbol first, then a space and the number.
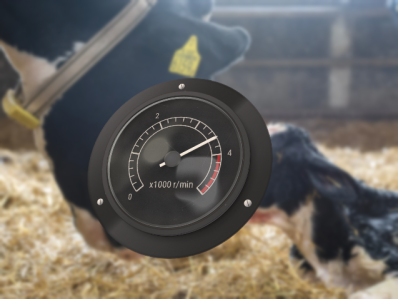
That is rpm 3600
